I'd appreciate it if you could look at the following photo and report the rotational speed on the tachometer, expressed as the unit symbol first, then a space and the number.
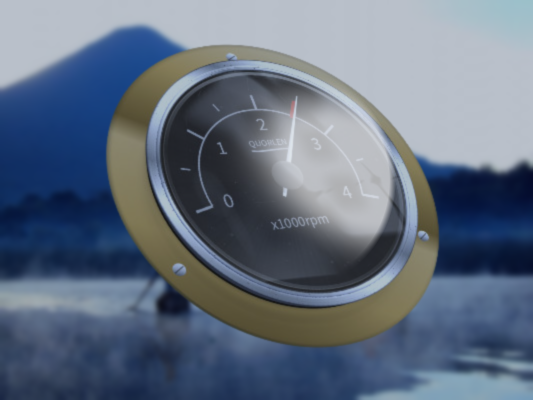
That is rpm 2500
